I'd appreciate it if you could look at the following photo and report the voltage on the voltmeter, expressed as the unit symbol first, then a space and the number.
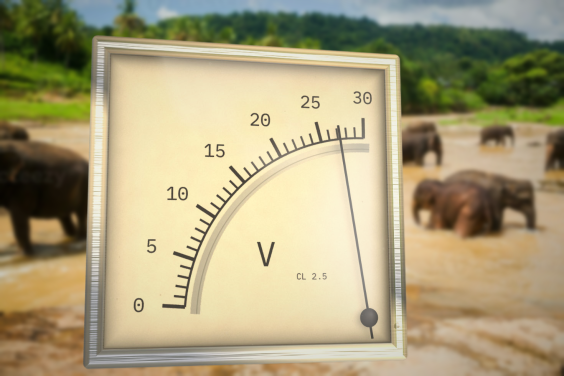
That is V 27
